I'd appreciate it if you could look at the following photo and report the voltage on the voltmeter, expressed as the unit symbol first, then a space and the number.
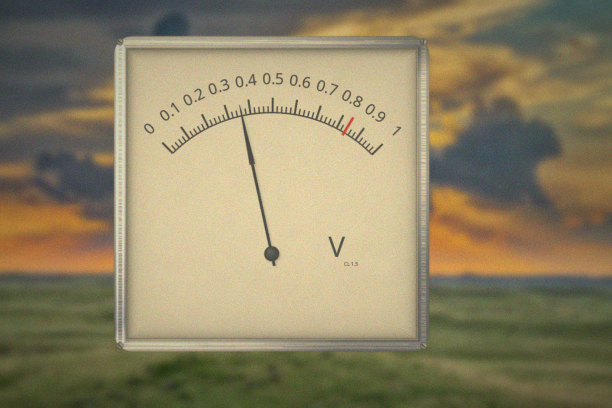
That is V 0.36
